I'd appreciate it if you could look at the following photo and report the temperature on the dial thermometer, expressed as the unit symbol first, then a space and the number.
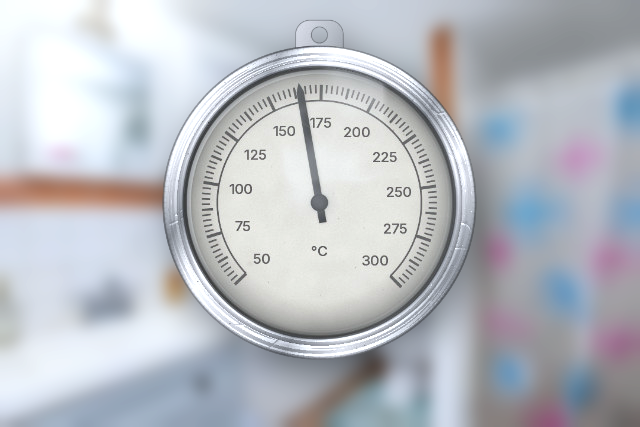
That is °C 165
